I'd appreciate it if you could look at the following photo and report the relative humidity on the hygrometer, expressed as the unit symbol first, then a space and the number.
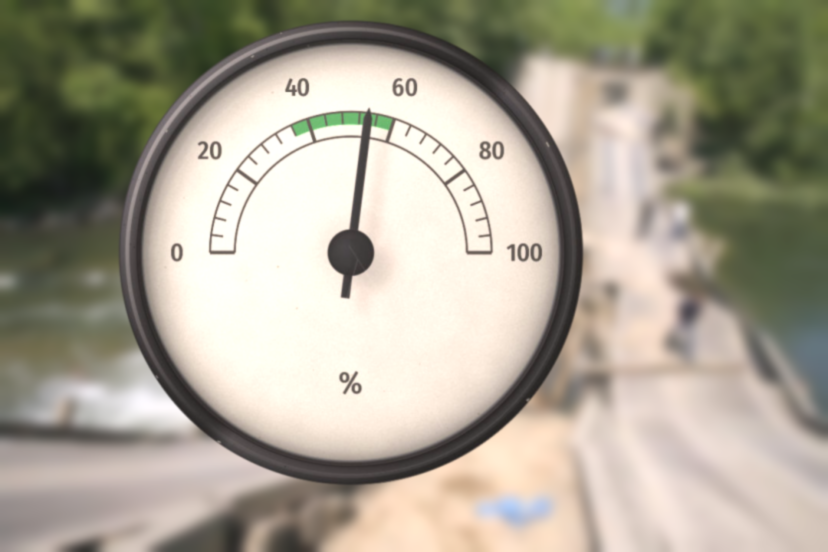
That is % 54
